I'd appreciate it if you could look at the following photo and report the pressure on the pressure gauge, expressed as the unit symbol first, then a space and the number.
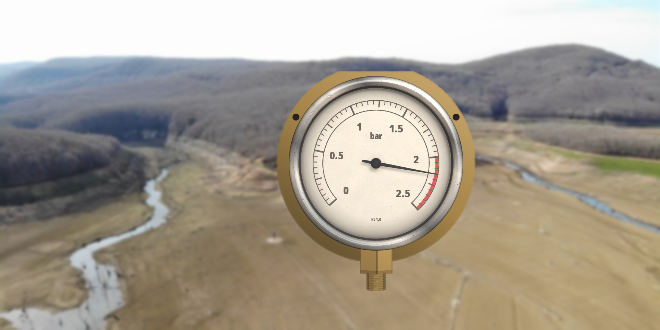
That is bar 2.15
